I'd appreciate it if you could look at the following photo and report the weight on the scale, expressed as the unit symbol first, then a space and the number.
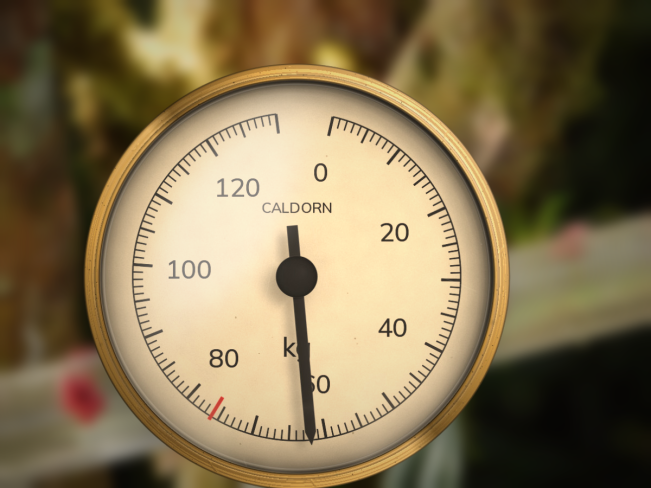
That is kg 62
